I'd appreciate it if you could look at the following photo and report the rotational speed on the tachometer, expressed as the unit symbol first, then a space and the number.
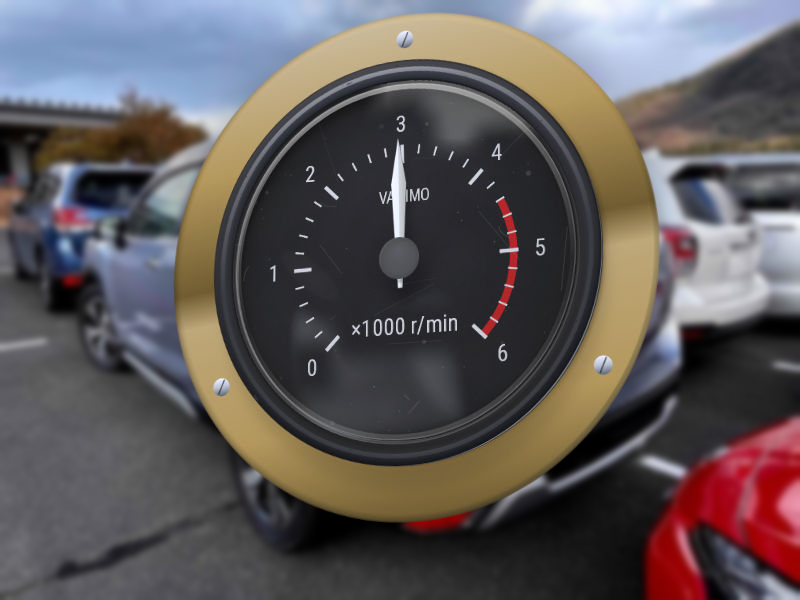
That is rpm 3000
